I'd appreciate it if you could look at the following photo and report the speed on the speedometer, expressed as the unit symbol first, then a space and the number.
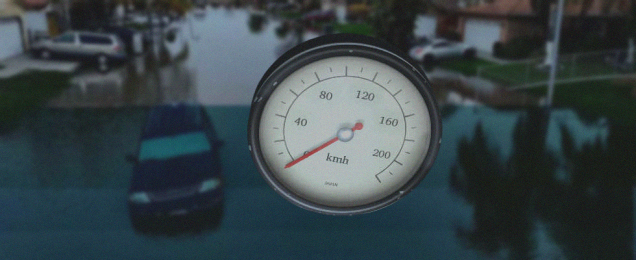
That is km/h 0
